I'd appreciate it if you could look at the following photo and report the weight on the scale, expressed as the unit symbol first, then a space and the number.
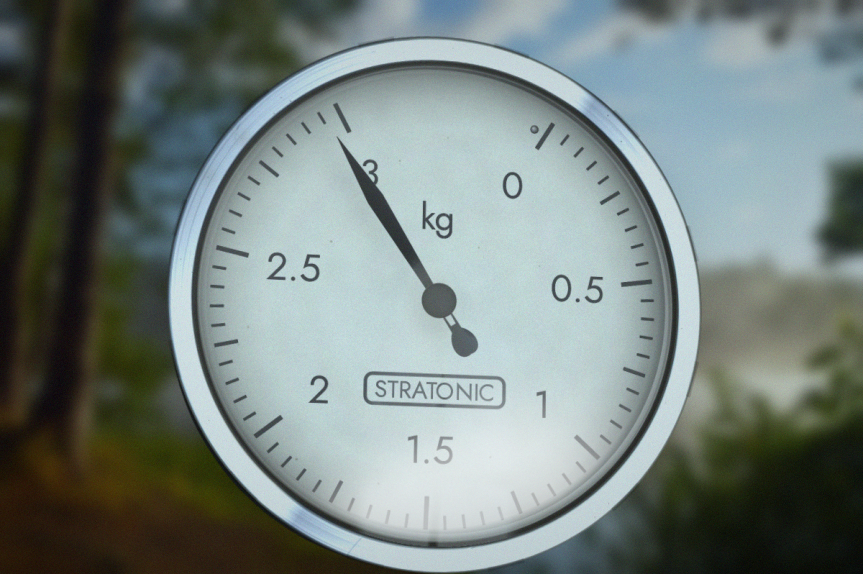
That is kg 2.95
